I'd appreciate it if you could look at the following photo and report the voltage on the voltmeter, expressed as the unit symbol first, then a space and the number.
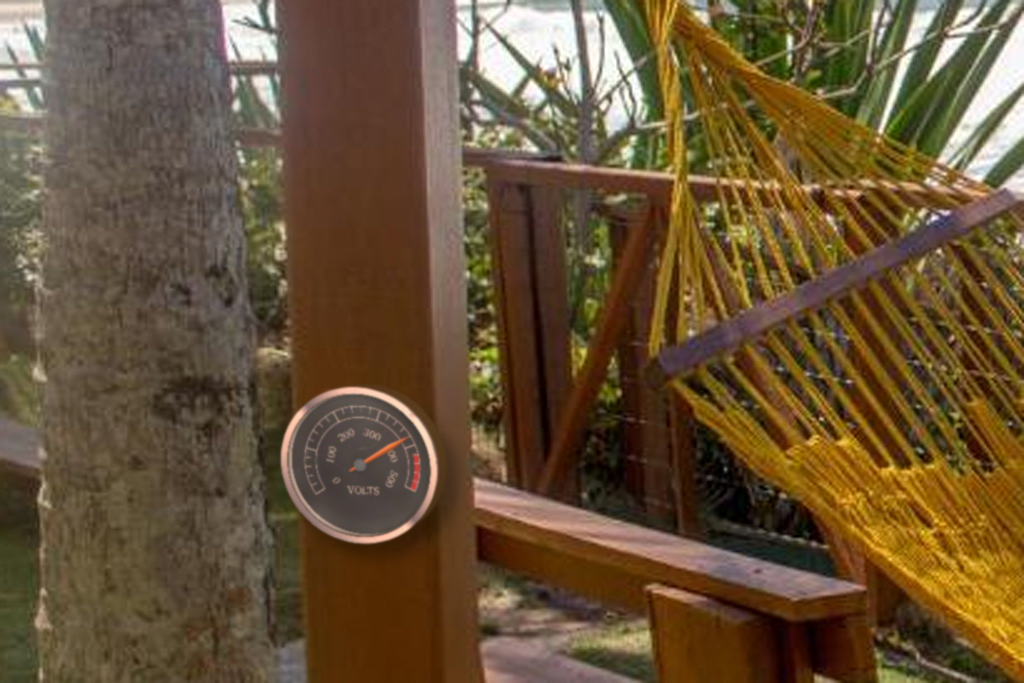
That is V 380
